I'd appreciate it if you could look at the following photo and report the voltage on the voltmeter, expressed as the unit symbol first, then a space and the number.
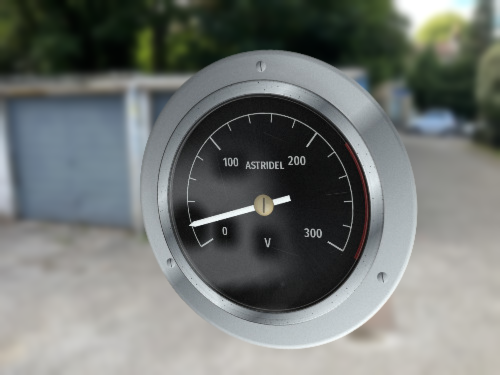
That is V 20
